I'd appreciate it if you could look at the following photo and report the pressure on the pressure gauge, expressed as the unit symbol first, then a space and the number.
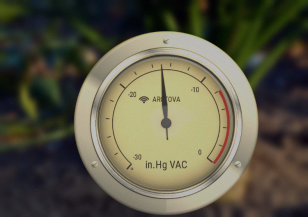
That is inHg -15
